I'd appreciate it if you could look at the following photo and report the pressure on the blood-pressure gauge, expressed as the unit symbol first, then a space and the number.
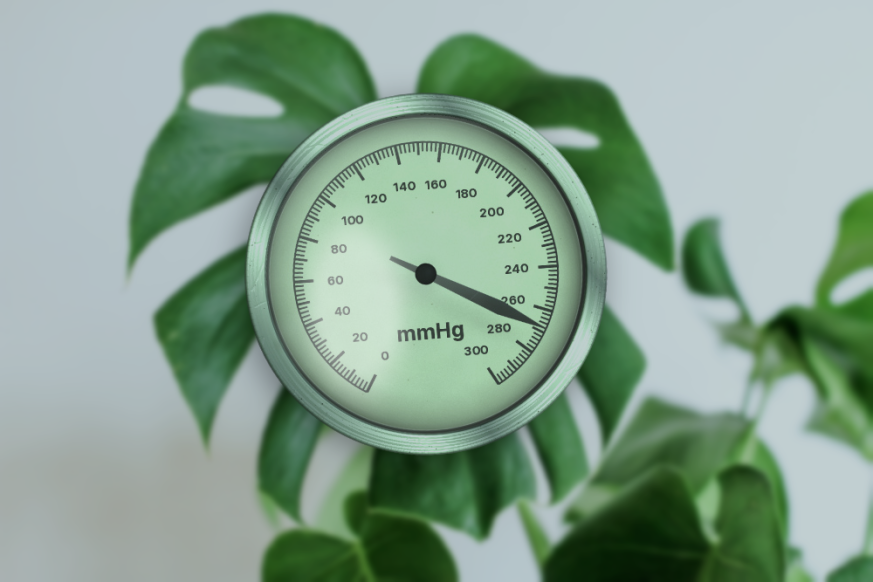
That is mmHg 268
